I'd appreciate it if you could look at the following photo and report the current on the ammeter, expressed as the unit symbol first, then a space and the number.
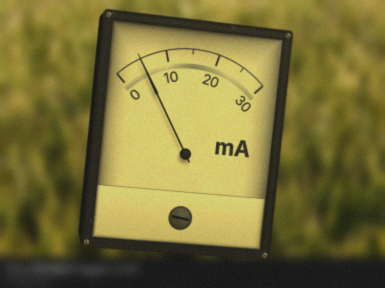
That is mA 5
